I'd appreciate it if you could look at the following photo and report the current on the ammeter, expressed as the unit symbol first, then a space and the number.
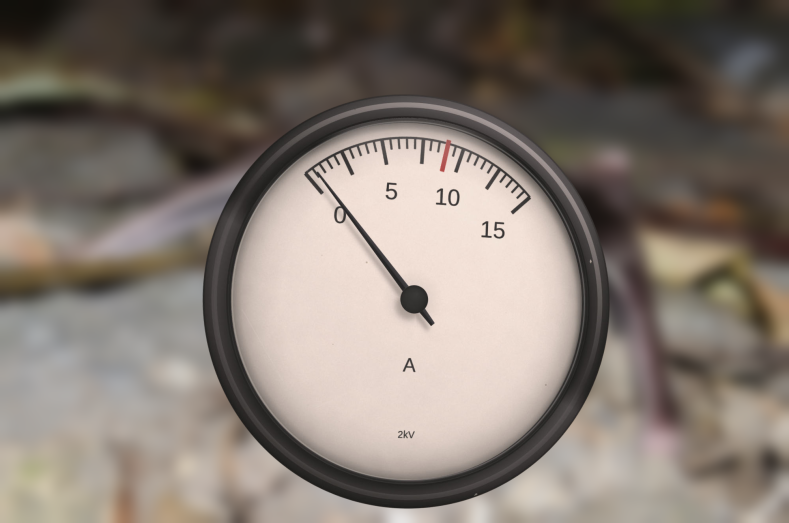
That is A 0.5
